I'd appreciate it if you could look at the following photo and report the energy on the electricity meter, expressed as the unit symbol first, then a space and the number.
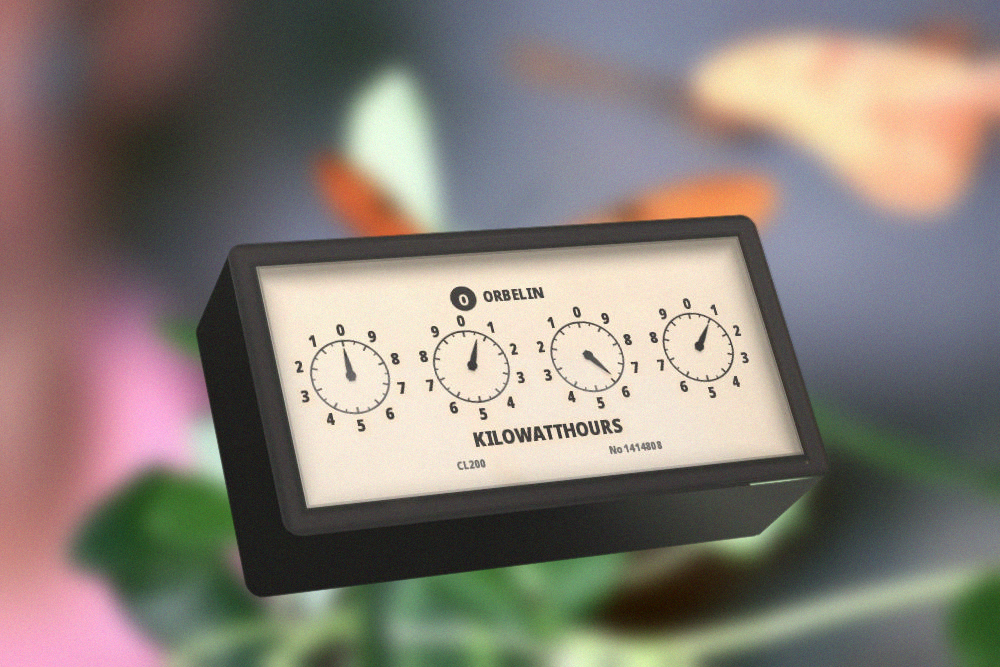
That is kWh 61
